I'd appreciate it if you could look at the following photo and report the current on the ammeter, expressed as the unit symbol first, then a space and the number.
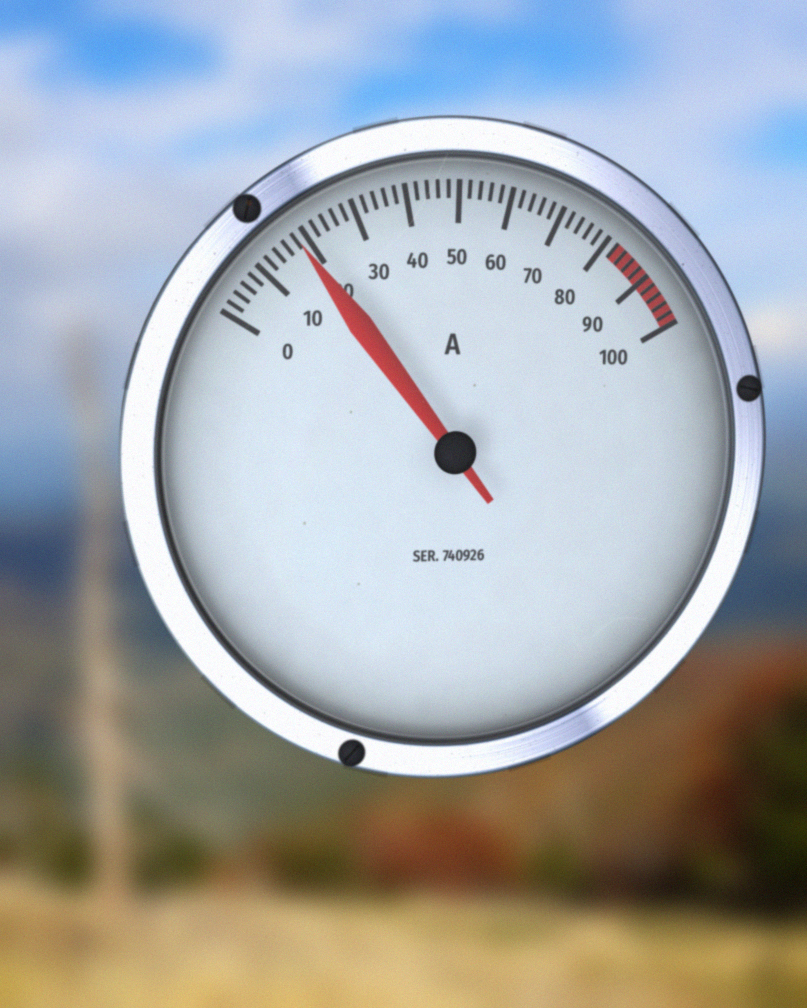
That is A 18
